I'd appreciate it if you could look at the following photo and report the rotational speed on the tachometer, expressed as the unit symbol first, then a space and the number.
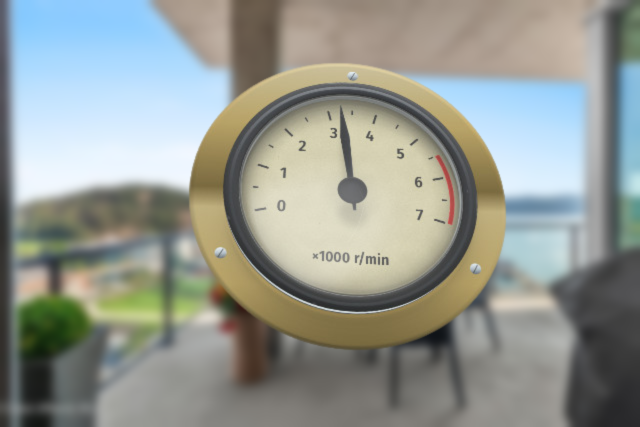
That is rpm 3250
